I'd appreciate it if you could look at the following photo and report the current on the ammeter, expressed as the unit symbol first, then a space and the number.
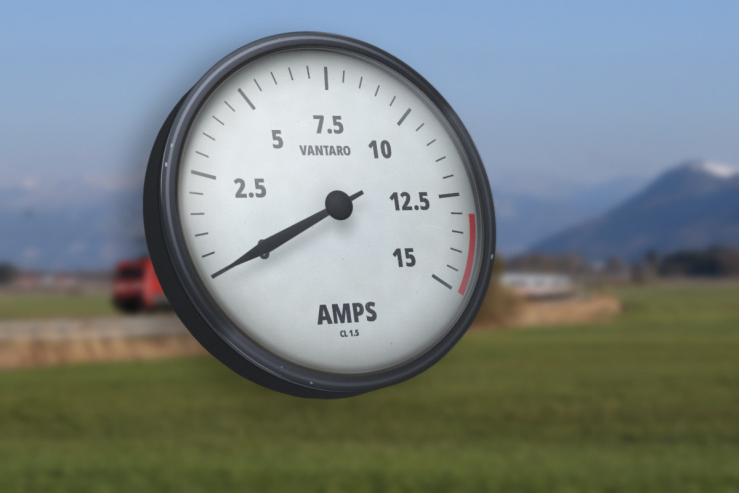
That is A 0
